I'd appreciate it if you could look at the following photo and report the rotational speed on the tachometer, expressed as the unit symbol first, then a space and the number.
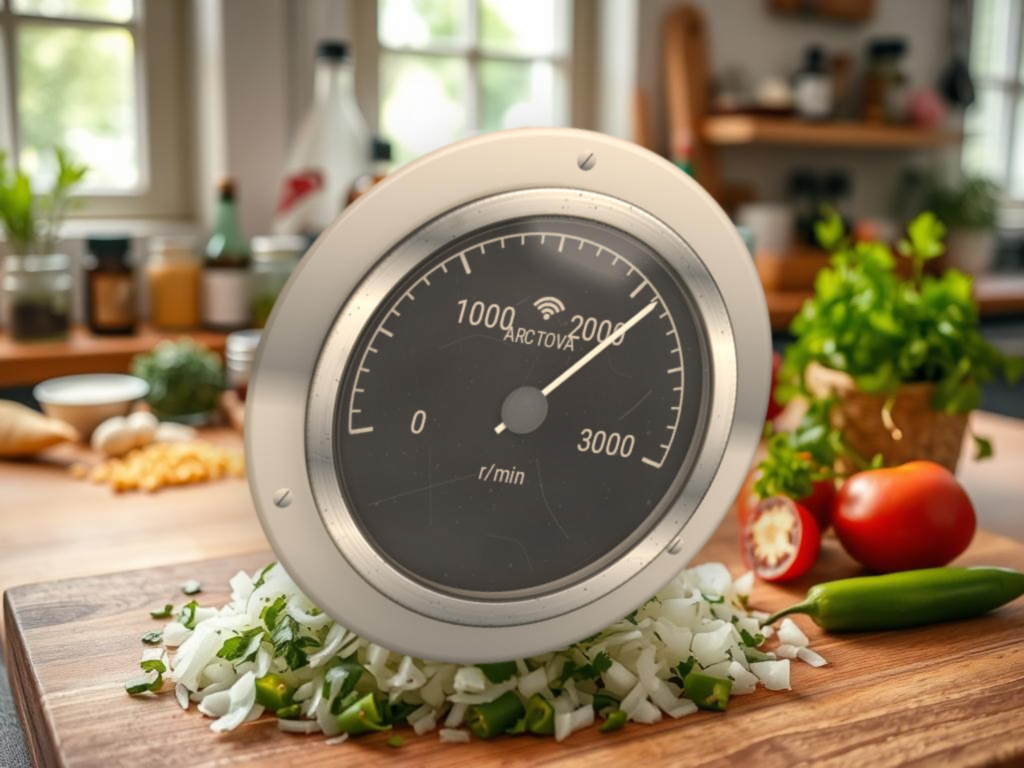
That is rpm 2100
